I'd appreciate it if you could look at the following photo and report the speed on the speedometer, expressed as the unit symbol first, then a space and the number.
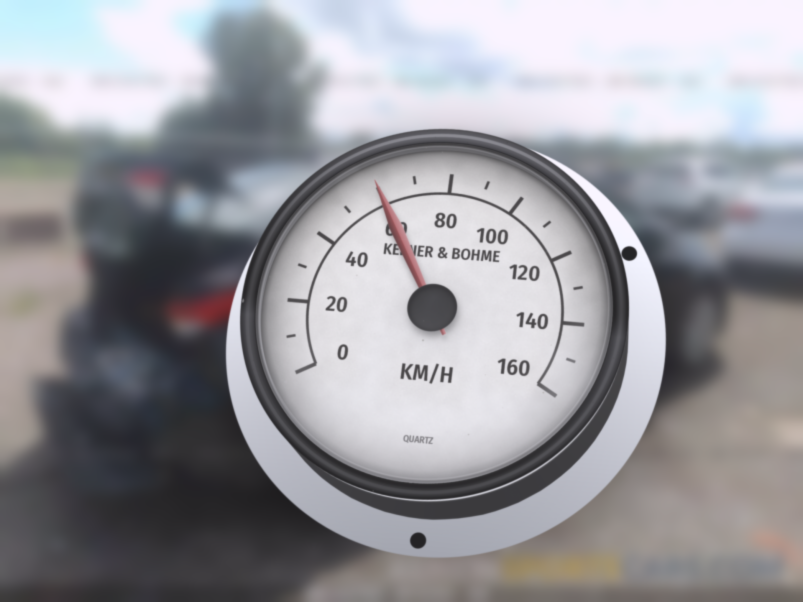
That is km/h 60
